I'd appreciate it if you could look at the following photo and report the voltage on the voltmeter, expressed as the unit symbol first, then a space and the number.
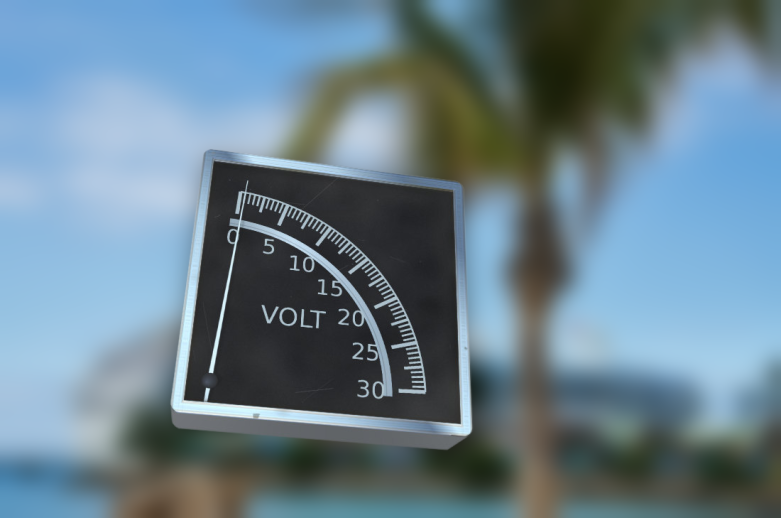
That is V 0.5
